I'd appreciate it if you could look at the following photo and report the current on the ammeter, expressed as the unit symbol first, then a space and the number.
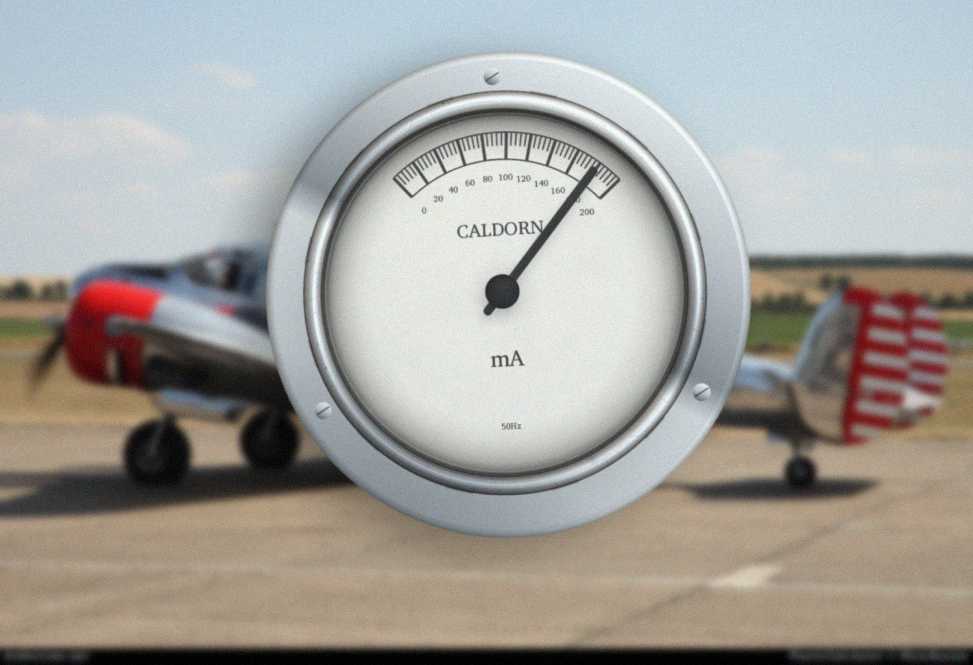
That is mA 180
